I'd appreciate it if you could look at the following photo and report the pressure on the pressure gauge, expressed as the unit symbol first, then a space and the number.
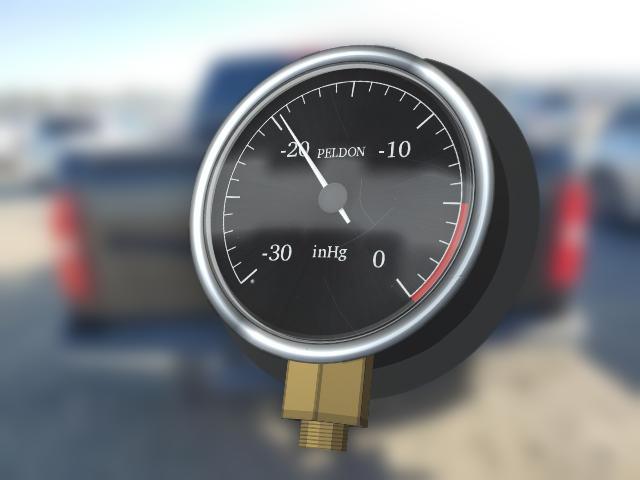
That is inHg -19.5
